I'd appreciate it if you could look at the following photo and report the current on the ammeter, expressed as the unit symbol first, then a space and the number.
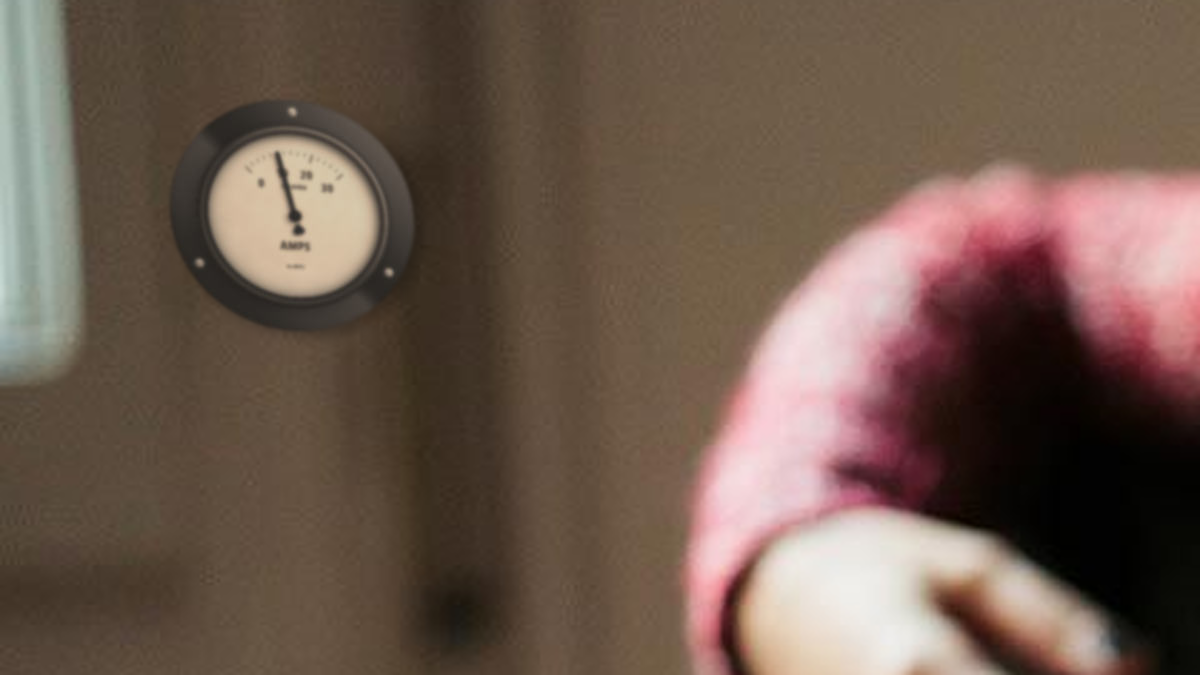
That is A 10
